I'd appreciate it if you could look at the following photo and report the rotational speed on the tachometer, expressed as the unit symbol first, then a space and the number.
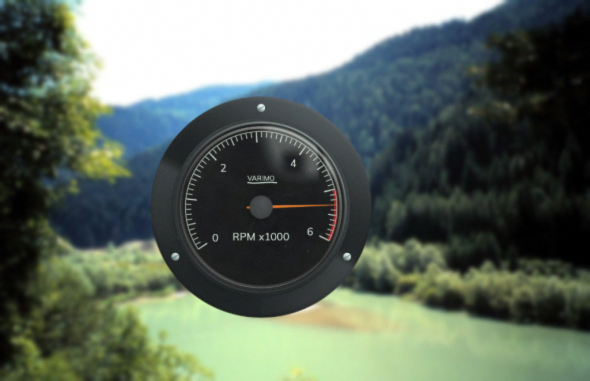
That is rpm 5300
